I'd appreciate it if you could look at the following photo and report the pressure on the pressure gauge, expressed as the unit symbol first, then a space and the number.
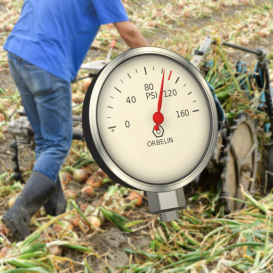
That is psi 100
